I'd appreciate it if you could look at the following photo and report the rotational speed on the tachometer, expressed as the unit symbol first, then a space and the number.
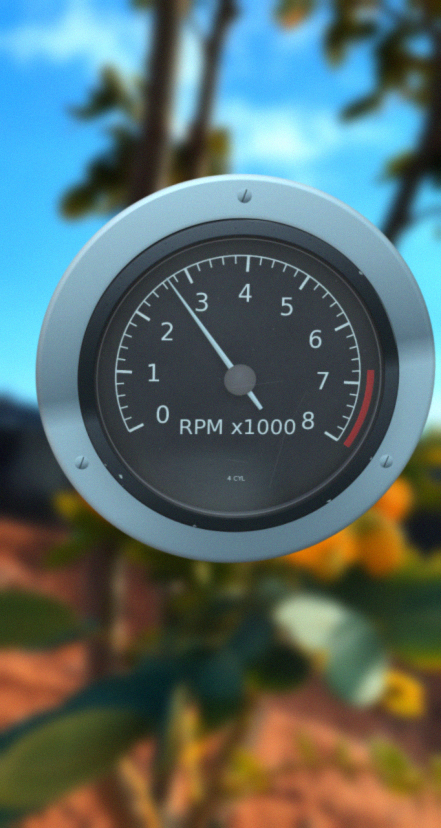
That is rpm 2700
